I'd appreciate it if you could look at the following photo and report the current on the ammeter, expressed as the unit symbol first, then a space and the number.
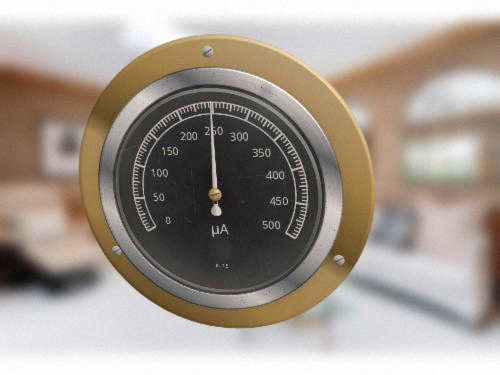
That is µA 250
